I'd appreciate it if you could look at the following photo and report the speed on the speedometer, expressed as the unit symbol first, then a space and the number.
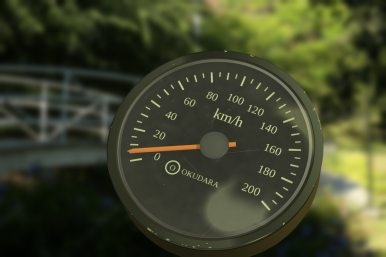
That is km/h 5
